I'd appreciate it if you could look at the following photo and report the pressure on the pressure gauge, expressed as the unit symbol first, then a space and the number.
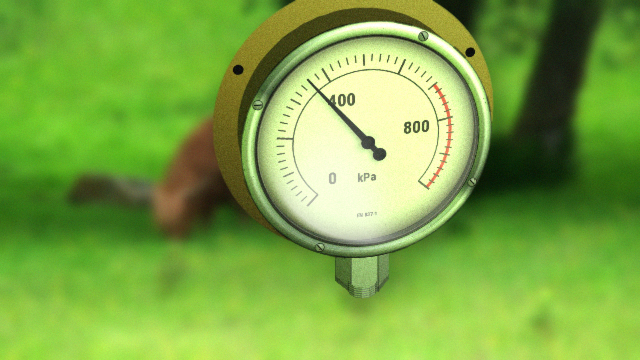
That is kPa 360
